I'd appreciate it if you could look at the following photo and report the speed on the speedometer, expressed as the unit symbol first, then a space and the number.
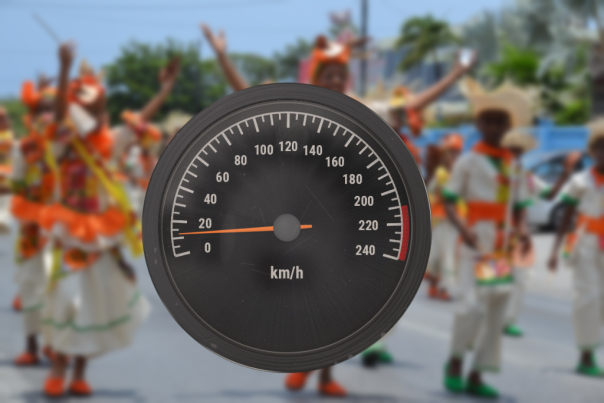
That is km/h 12.5
